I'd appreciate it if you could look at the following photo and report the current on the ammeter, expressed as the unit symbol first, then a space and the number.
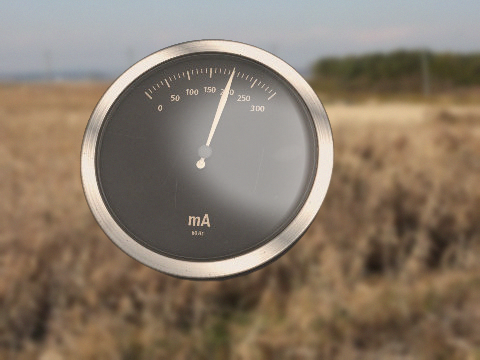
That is mA 200
